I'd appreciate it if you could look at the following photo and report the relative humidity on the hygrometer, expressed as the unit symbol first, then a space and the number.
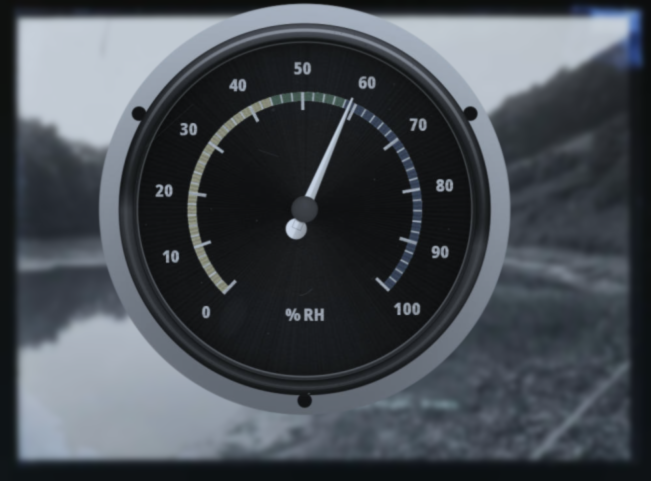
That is % 59
